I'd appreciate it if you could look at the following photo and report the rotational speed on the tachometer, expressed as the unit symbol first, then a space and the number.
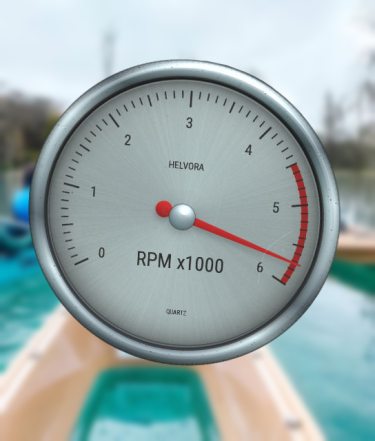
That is rpm 5700
